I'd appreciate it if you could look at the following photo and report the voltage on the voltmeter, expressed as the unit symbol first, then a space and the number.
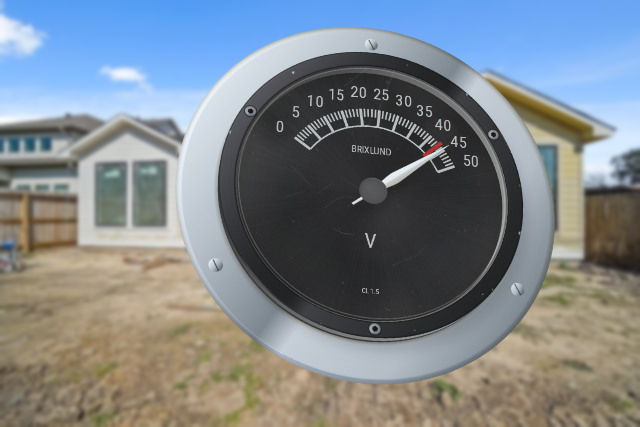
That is V 45
